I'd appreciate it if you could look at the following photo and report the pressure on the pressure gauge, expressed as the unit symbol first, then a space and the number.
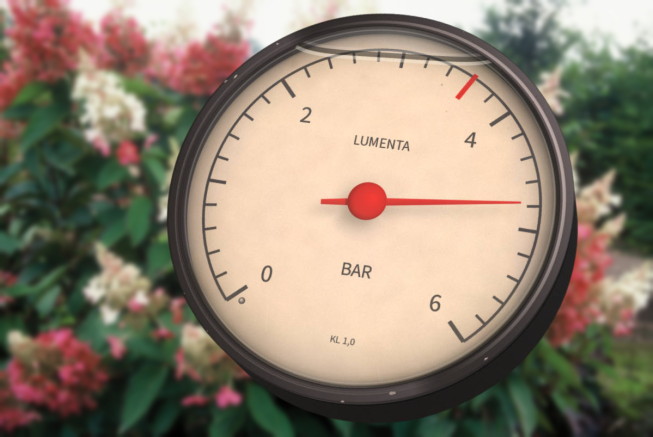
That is bar 4.8
